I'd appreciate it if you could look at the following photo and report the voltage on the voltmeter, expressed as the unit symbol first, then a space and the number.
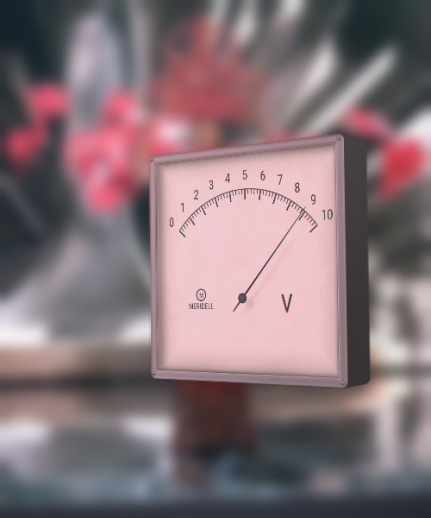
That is V 9
